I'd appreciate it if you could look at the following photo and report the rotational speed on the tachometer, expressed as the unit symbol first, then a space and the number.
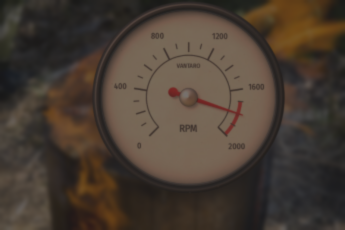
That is rpm 1800
